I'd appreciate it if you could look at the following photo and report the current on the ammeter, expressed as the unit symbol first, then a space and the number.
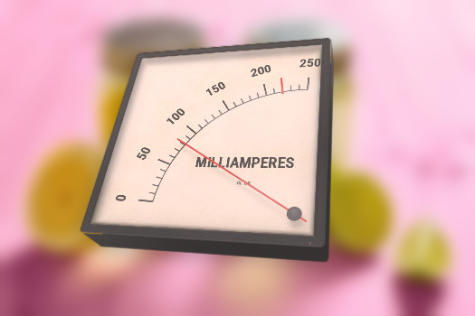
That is mA 80
